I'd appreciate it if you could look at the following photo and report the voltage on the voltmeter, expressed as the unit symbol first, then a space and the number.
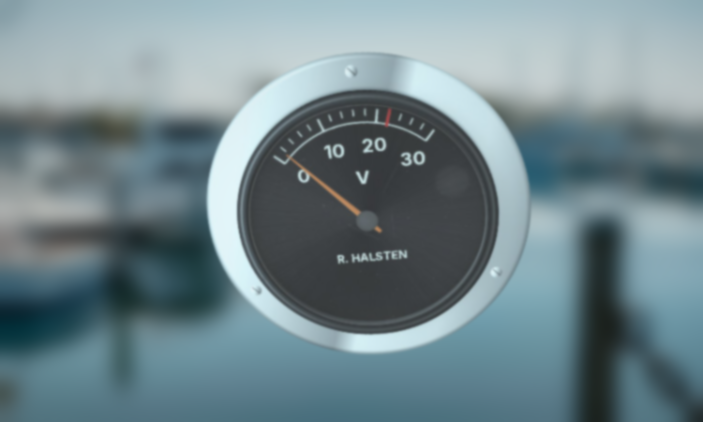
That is V 2
